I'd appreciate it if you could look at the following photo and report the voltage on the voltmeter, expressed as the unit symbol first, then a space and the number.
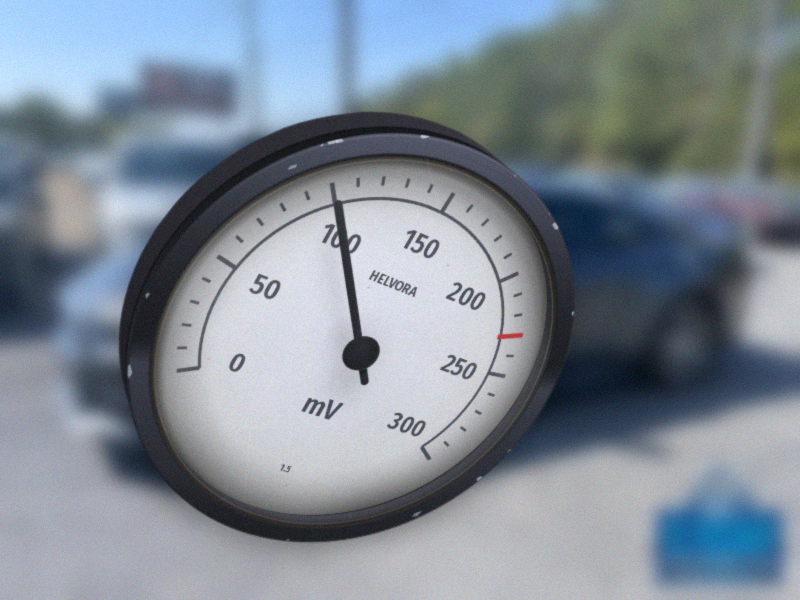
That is mV 100
